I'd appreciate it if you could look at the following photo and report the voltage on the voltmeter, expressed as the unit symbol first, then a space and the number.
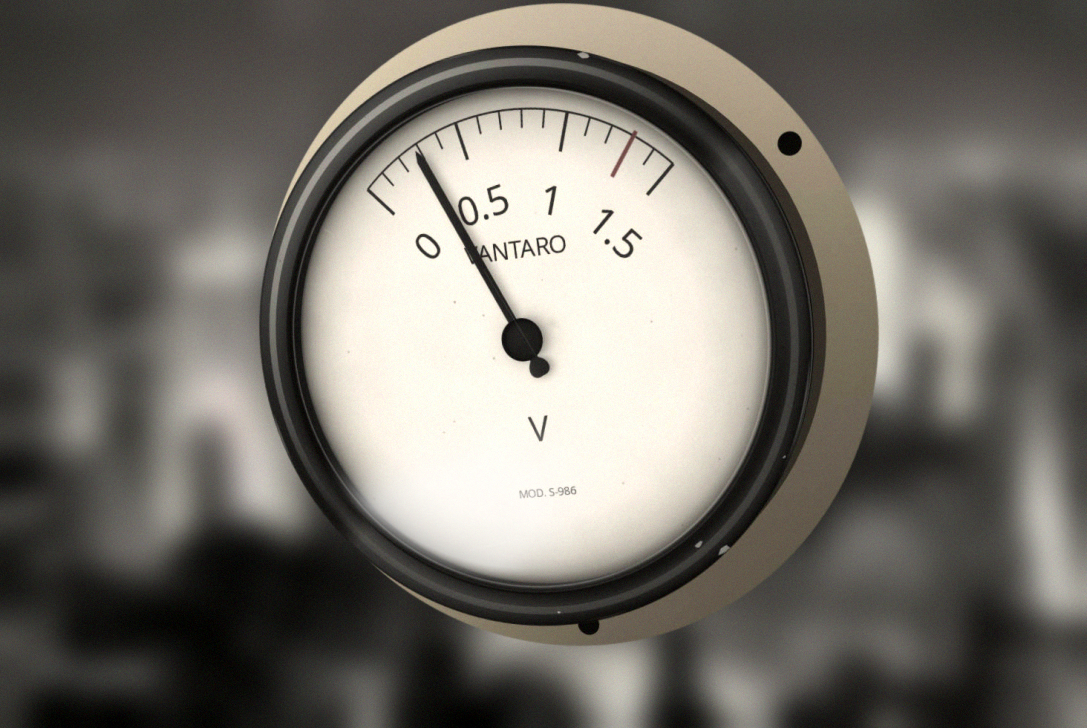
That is V 0.3
